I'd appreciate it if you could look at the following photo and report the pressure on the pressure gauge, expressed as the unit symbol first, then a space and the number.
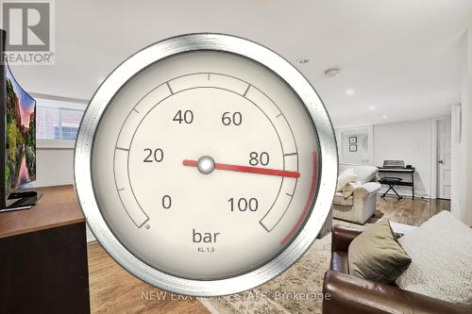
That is bar 85
